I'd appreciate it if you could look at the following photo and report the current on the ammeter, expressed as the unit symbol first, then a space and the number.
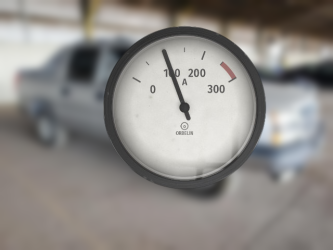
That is A 100
